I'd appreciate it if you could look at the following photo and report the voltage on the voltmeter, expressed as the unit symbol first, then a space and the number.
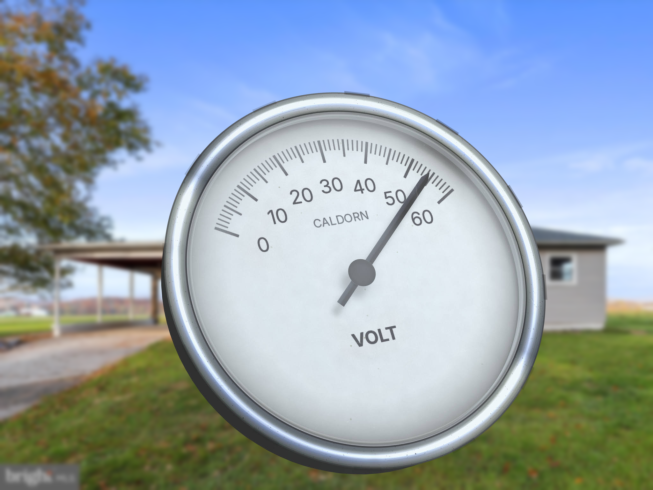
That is V 54
